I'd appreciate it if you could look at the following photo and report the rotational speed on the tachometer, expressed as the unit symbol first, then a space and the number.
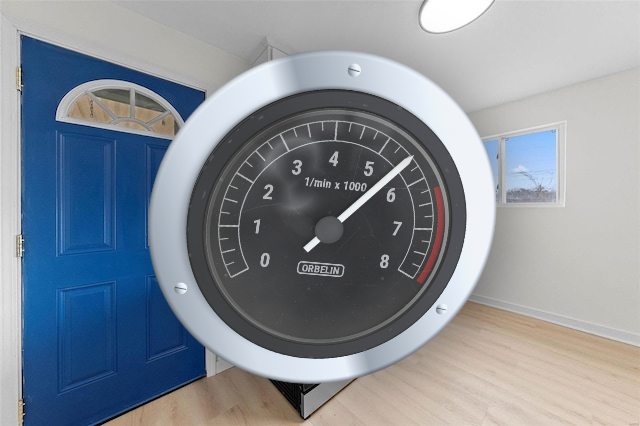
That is rpm 5500
